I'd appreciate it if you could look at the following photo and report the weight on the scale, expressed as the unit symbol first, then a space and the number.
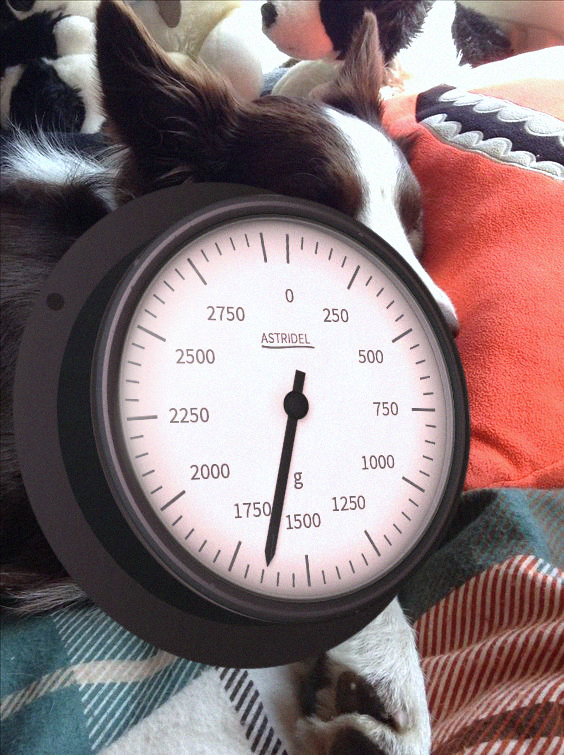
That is g 1650
